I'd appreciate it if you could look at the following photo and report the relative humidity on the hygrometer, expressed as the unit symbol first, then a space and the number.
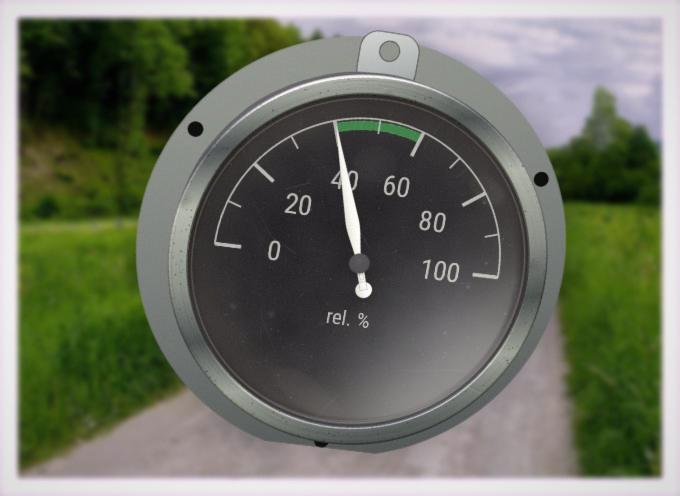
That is % 40
